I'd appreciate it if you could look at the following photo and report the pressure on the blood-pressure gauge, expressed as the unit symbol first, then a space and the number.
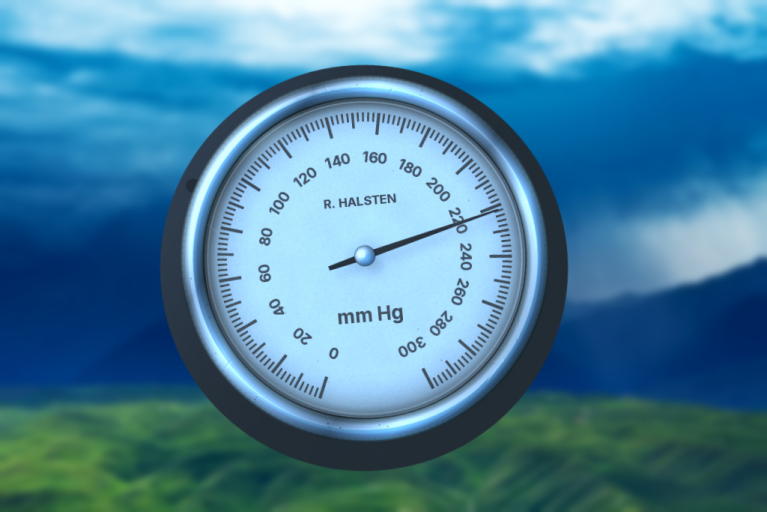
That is mmHg 222
